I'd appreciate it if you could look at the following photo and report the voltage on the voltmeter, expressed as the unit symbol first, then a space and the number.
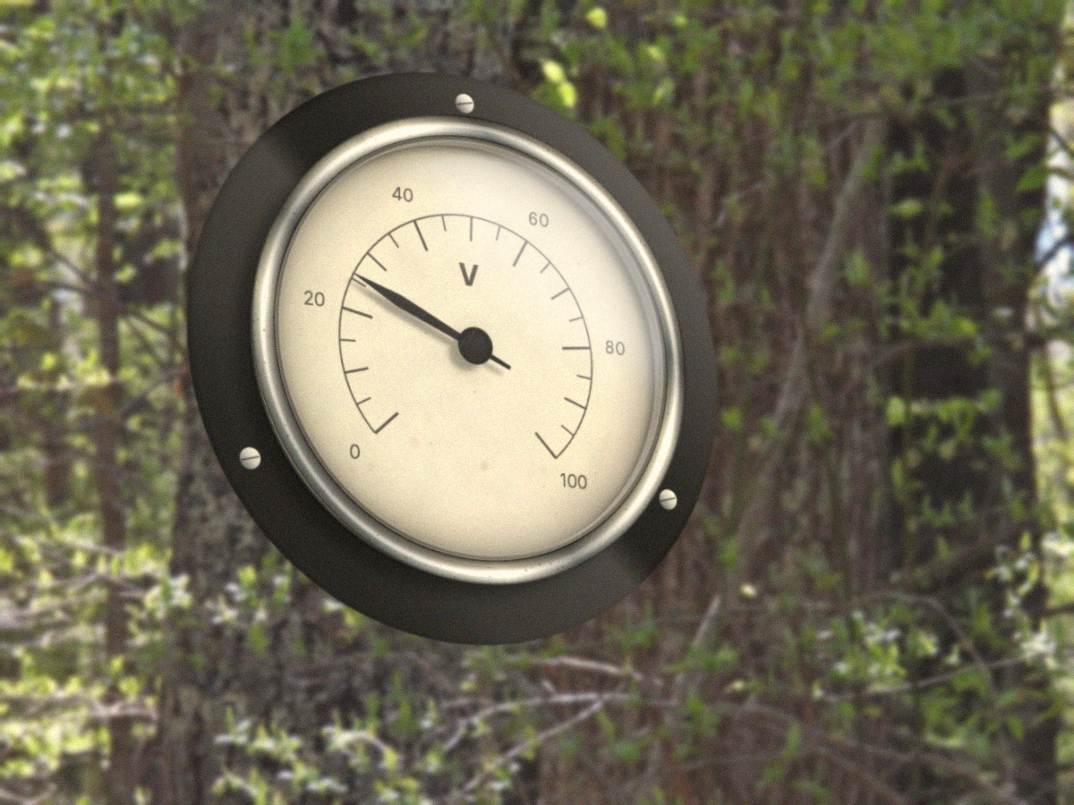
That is V 25
